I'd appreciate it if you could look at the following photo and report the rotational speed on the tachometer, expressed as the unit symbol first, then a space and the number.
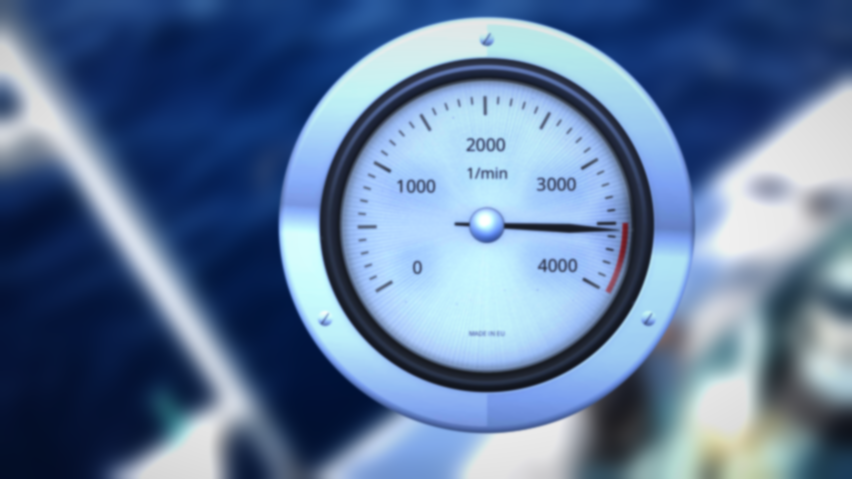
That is rpm 3550
